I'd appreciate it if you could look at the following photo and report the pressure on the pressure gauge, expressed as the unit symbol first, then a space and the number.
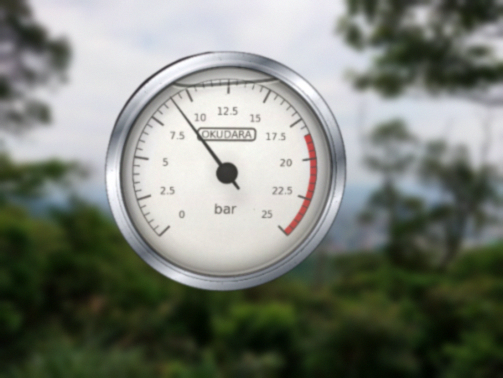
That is bar 9
